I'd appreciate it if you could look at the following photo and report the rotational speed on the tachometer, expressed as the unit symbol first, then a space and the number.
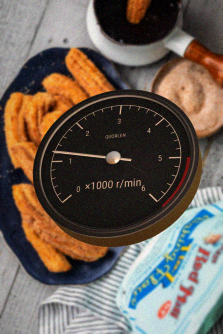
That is rpm 1200
